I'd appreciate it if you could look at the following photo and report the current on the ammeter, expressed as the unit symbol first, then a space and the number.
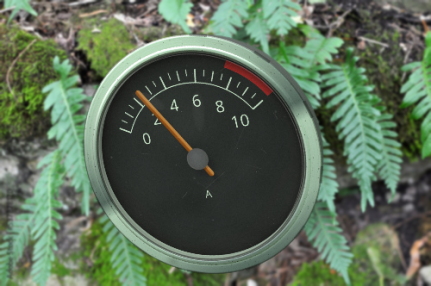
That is A 2.5
